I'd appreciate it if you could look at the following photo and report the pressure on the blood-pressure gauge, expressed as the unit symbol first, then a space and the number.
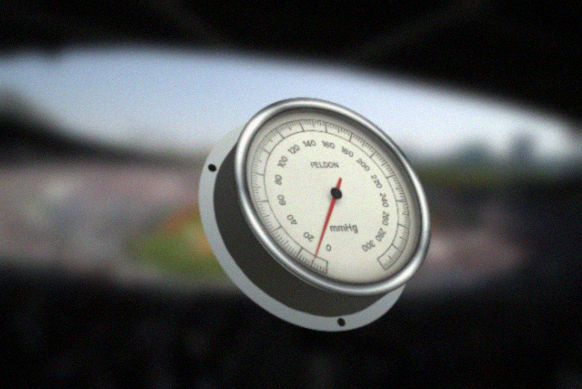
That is mmHg 10
